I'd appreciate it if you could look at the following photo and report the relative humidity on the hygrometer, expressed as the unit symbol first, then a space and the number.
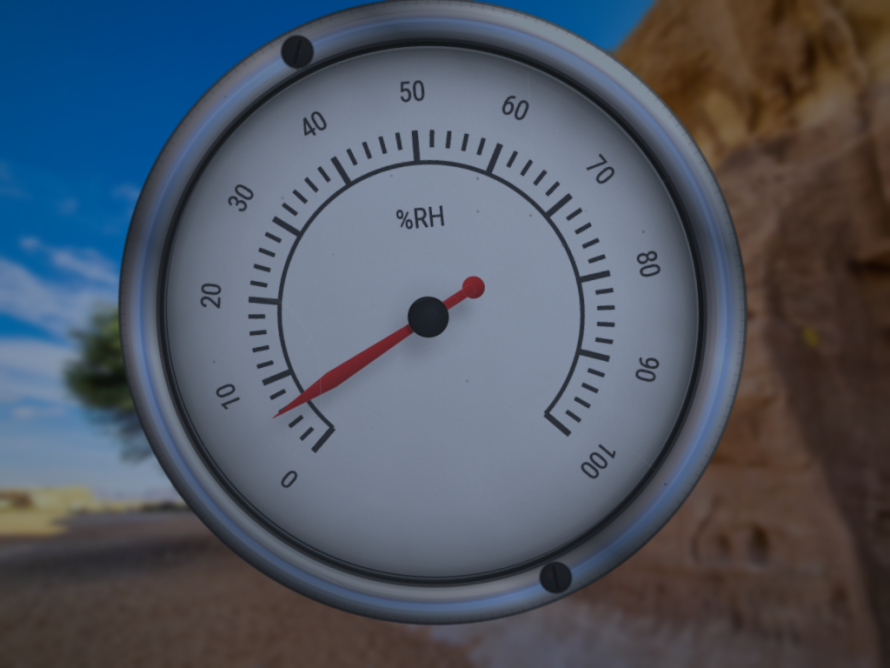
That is % 6
